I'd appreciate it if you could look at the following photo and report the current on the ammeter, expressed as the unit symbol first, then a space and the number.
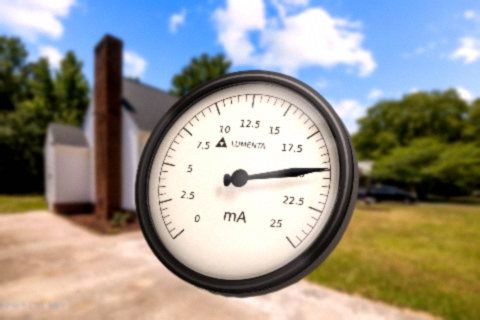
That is mA 20
